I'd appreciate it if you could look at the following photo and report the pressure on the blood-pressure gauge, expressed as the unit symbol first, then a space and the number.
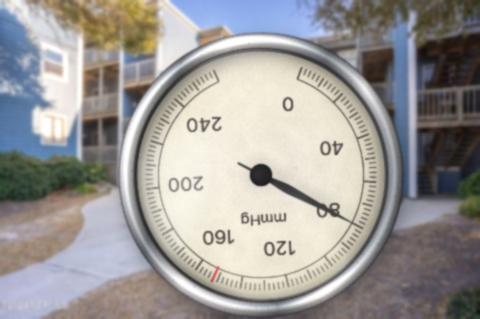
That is mmHg 80
